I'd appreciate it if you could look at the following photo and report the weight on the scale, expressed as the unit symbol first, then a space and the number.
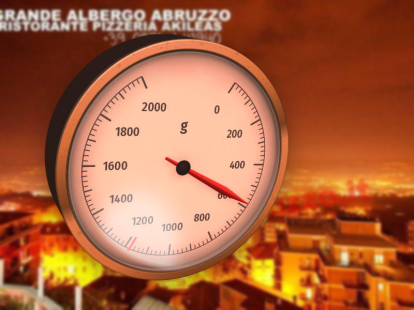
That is g 580
